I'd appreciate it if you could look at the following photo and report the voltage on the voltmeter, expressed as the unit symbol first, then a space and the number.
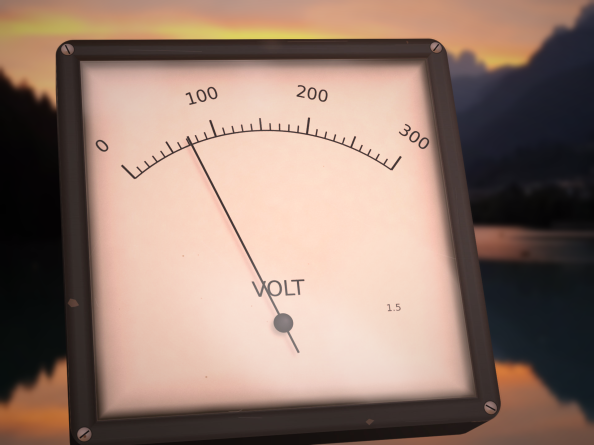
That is V 70
